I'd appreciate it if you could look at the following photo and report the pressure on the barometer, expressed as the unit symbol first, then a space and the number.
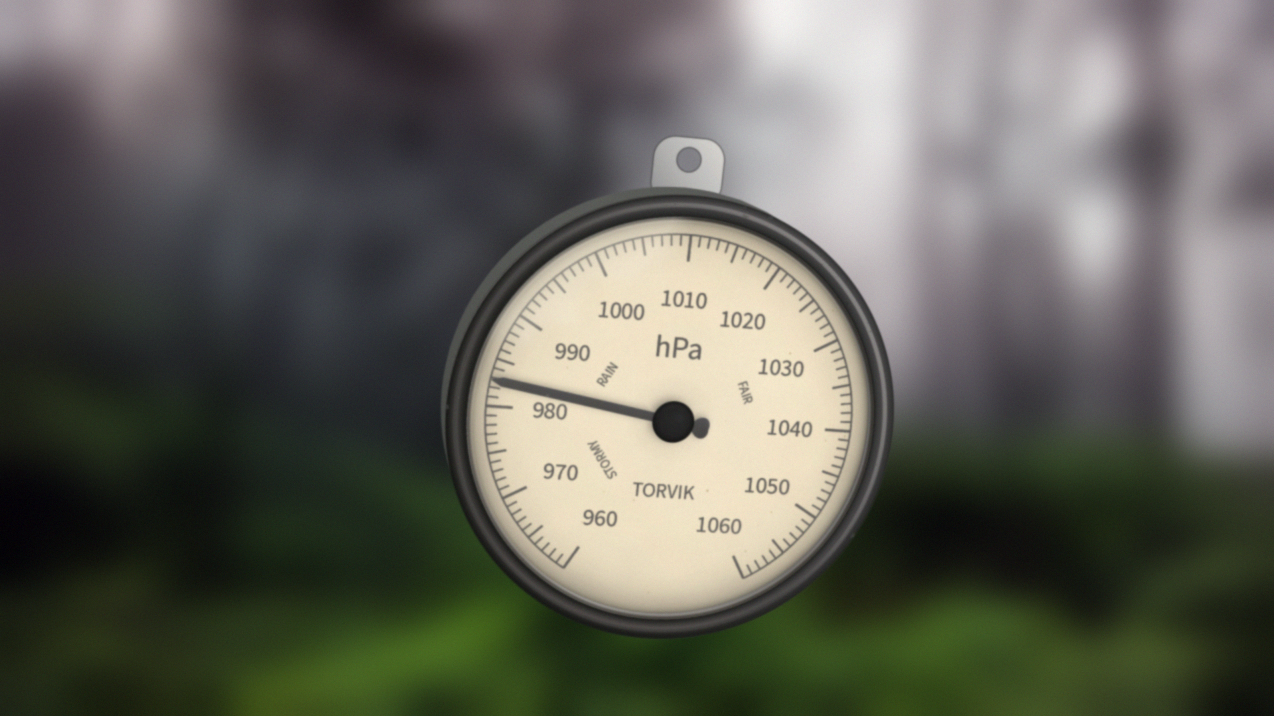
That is hPa 983
